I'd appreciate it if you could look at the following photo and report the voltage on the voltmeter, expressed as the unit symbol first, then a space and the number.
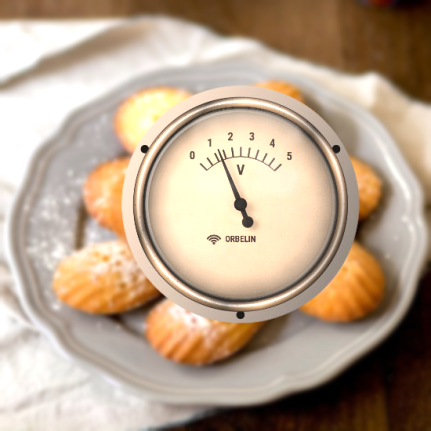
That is V 1.25
